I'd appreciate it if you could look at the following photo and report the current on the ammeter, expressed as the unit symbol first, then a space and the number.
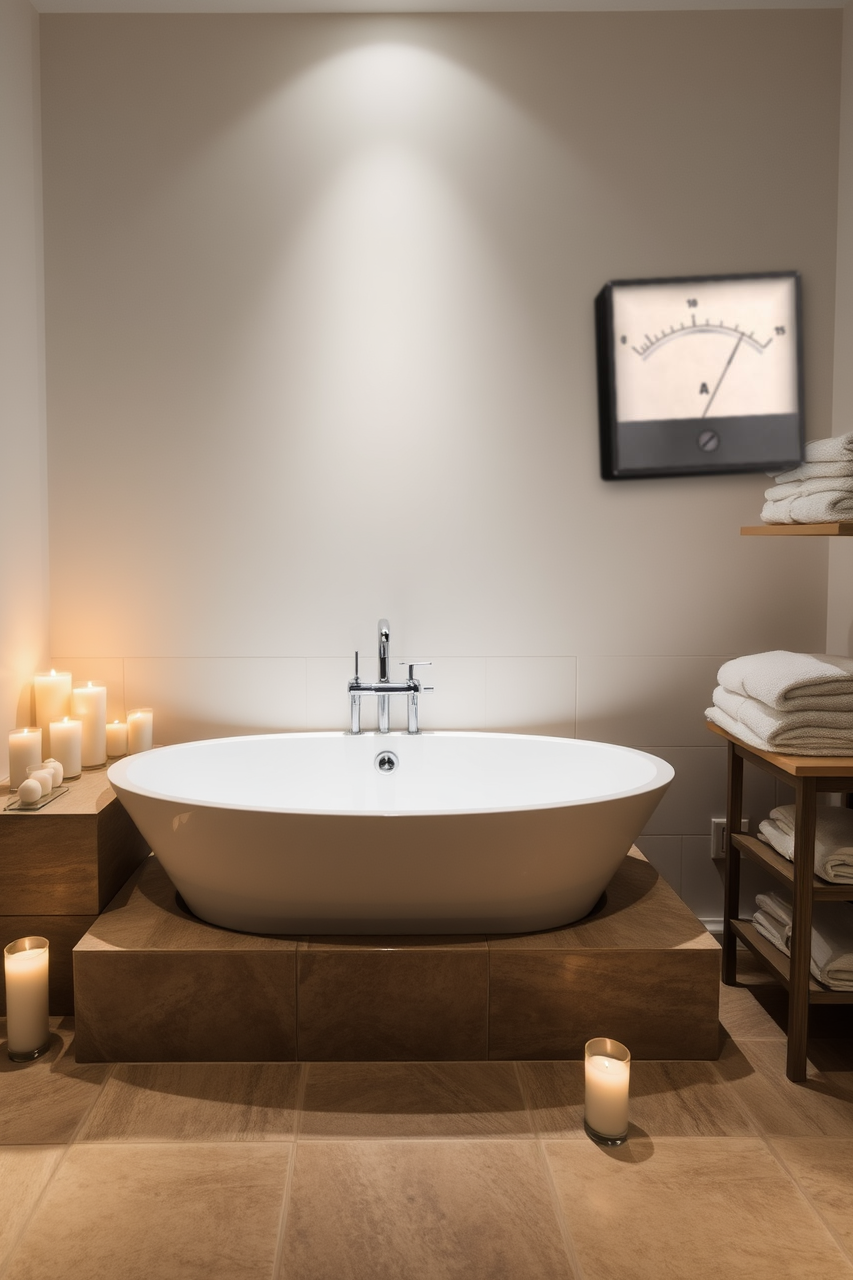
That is A 13.5
